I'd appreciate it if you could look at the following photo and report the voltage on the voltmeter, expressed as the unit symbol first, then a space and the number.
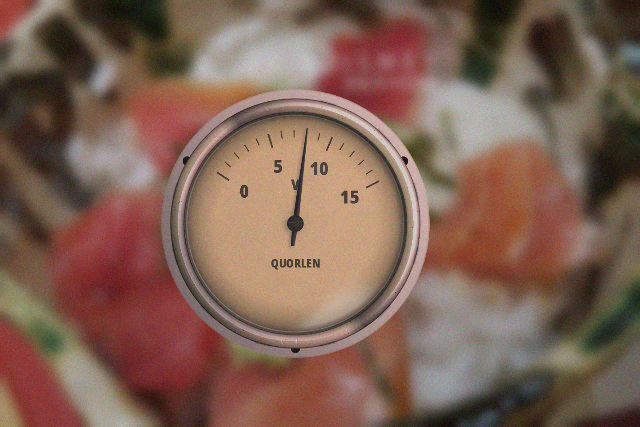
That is V 8
